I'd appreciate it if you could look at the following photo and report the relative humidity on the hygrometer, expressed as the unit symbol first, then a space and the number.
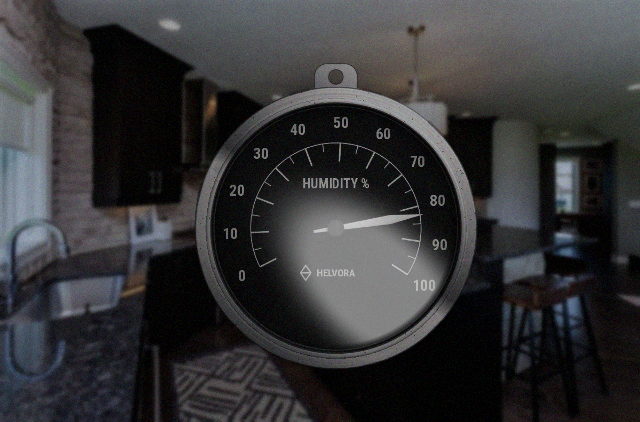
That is % 82.5
